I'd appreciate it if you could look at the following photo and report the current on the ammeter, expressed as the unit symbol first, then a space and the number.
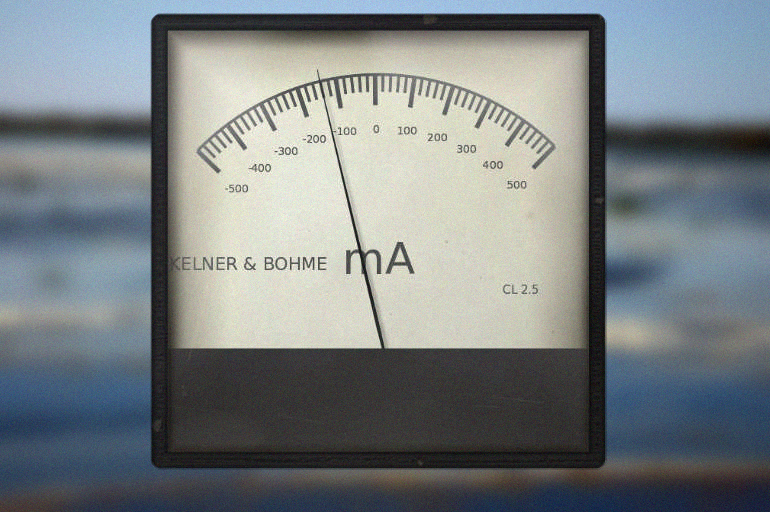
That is mA -140
